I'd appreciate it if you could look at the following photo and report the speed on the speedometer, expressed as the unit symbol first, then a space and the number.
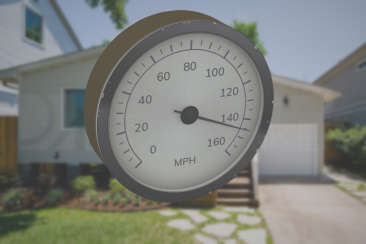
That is mph 145
